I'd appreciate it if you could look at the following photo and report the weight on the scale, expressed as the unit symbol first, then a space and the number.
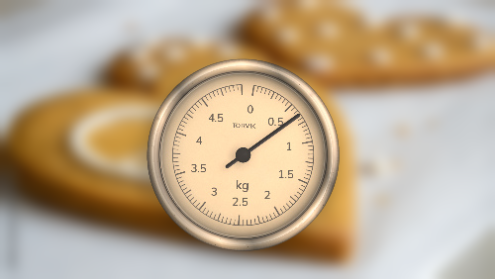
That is kg 0.65
